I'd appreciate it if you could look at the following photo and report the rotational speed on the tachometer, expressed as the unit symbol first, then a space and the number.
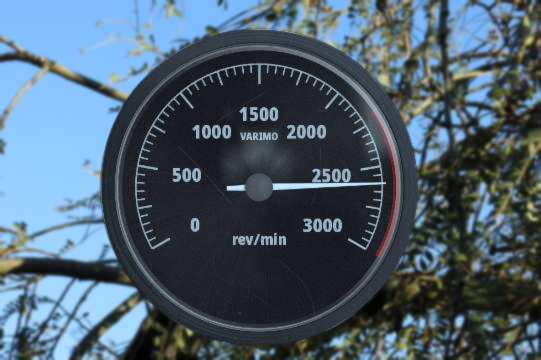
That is rpm 2600
